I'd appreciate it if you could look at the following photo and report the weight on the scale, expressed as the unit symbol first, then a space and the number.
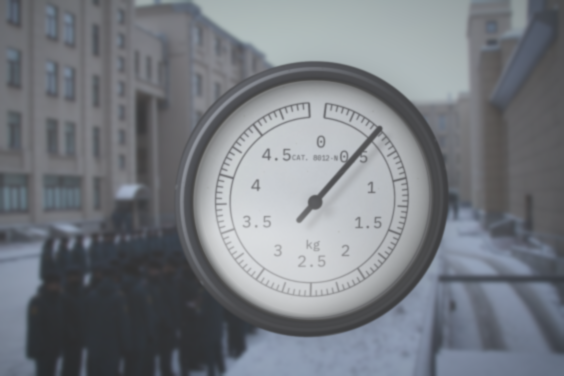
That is kg 0.5
